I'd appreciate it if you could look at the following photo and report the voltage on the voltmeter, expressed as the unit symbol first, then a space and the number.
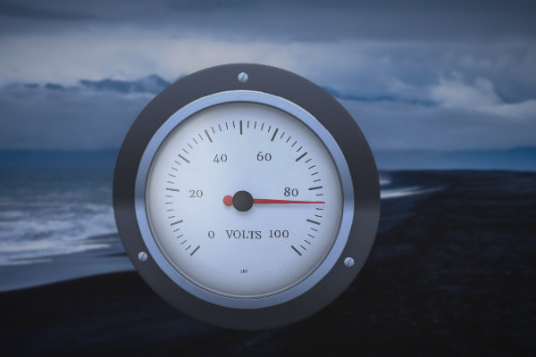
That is V 84
